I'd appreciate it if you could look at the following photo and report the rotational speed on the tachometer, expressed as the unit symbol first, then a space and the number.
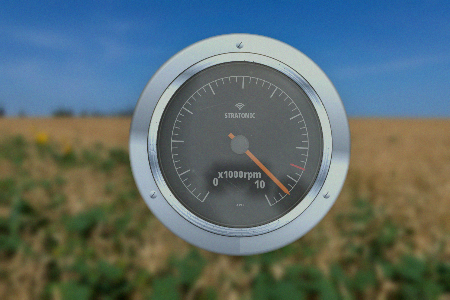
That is rpm 9400
